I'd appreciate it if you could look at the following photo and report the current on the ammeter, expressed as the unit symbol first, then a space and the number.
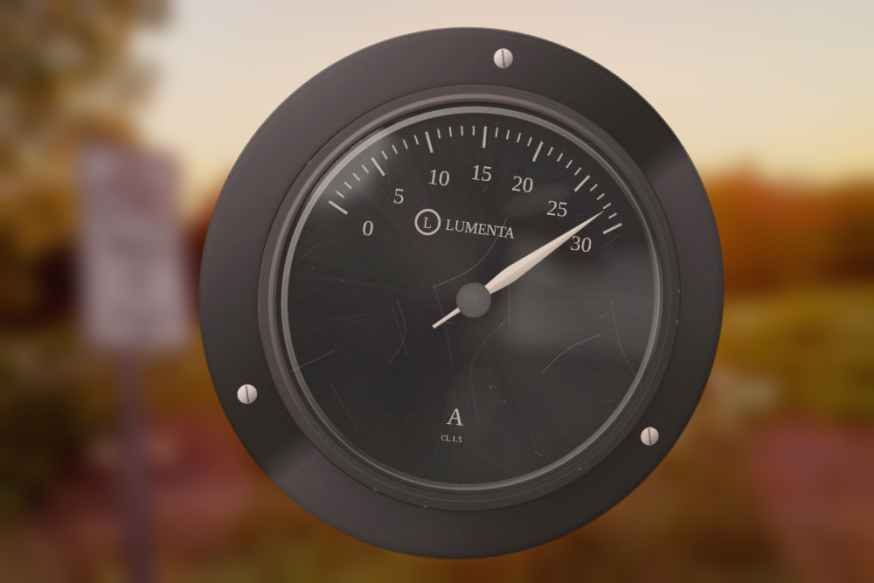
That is A 28
